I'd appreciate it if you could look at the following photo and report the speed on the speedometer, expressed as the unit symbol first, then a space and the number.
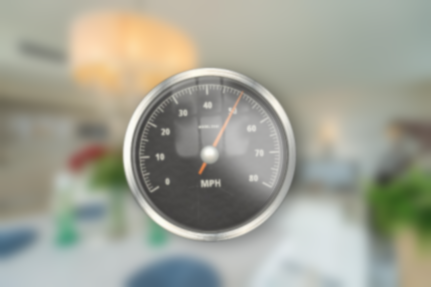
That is mph 50
